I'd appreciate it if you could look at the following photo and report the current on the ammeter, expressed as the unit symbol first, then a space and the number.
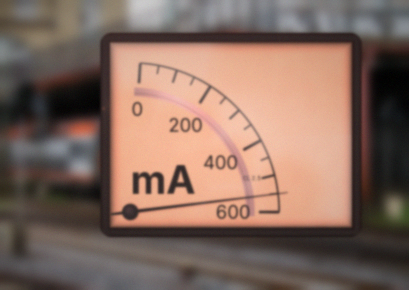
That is mA 550
